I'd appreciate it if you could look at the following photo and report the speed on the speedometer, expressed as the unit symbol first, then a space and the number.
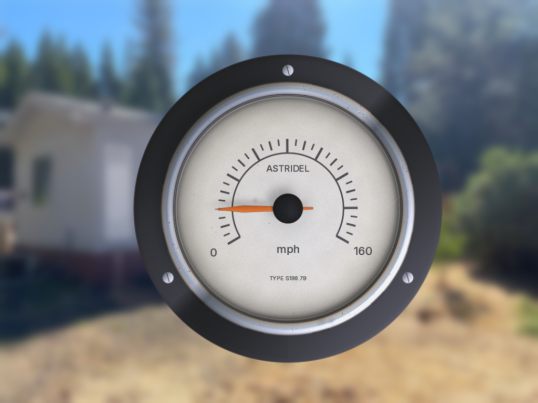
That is mph 20
